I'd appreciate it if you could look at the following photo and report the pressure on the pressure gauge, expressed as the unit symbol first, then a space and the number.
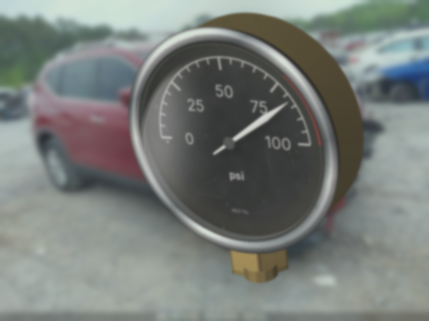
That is psi 82.5
